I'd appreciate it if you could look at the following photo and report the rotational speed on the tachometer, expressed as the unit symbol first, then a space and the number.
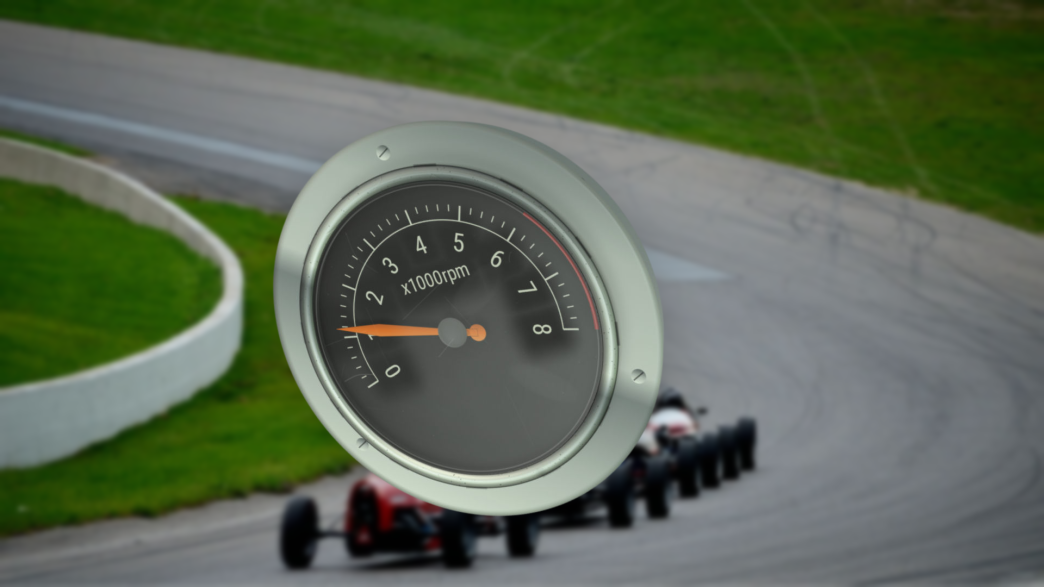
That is rpm 1200
